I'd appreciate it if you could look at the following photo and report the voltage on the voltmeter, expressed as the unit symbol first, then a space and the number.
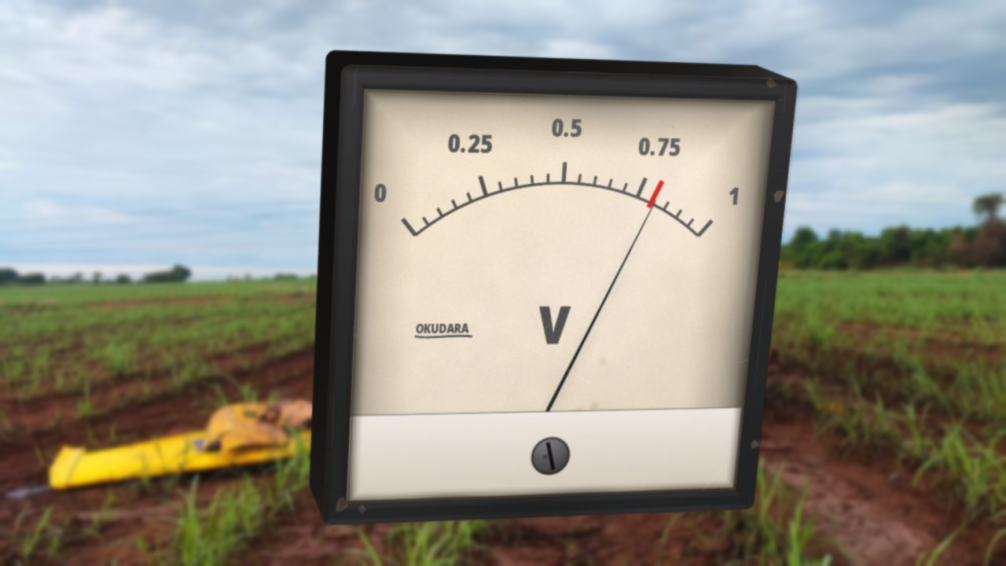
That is V 0.8
